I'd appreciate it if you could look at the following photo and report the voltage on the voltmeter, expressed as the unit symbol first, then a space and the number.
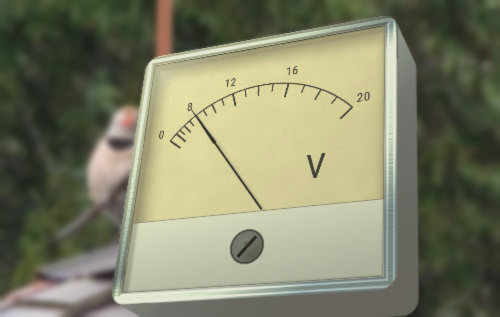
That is V 8
